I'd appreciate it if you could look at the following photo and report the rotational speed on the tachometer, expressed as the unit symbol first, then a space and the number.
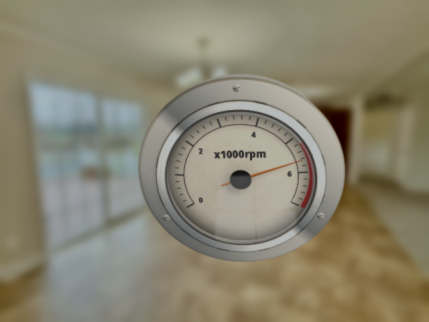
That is rpm 5600
